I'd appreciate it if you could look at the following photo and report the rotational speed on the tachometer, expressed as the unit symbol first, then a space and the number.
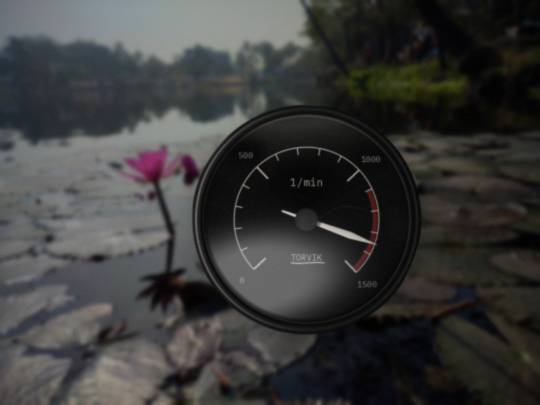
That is rpm 1350
